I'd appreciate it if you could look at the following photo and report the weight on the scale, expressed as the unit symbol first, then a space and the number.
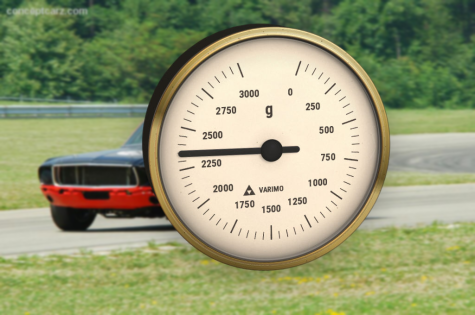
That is g 2350
